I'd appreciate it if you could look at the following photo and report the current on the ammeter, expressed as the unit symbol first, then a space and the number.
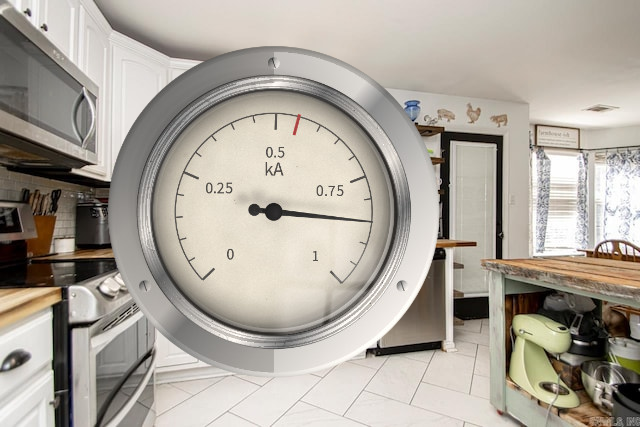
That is kA 0.85
